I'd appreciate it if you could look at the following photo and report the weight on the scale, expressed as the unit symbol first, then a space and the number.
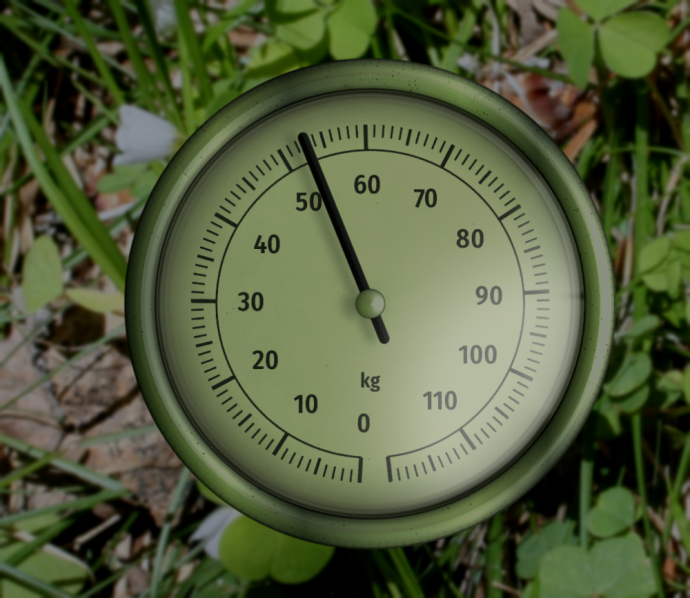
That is kg 53
